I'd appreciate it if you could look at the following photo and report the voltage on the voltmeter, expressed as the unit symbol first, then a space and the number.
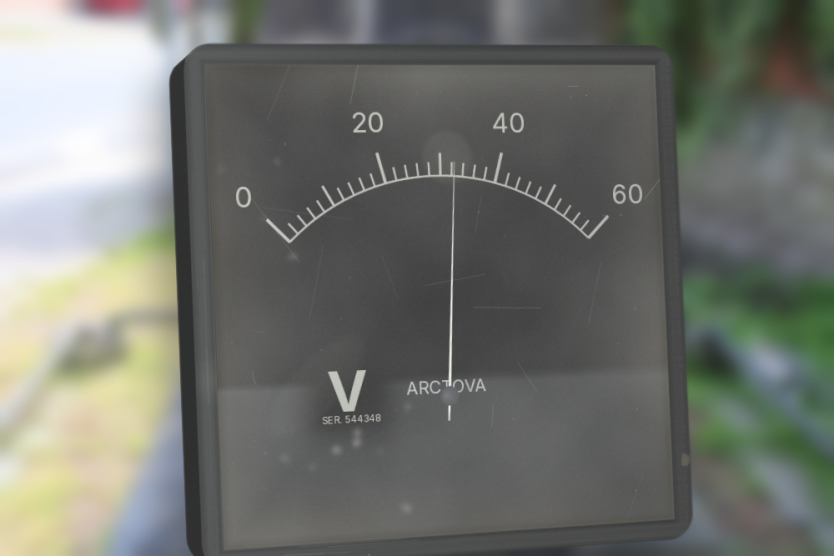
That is V 32
